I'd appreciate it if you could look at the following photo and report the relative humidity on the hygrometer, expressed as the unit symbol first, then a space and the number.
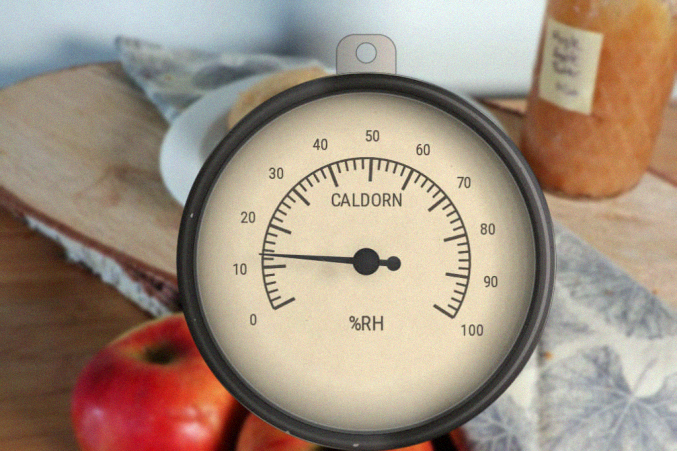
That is % 13
